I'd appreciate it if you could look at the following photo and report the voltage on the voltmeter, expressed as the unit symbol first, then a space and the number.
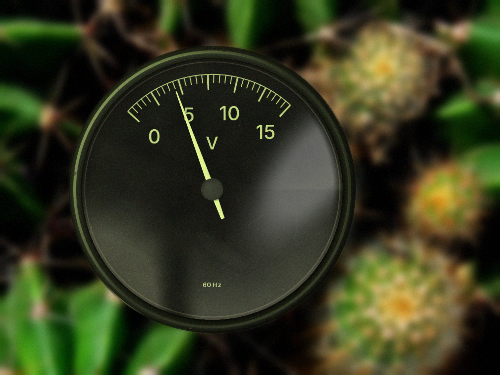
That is V 4.5
